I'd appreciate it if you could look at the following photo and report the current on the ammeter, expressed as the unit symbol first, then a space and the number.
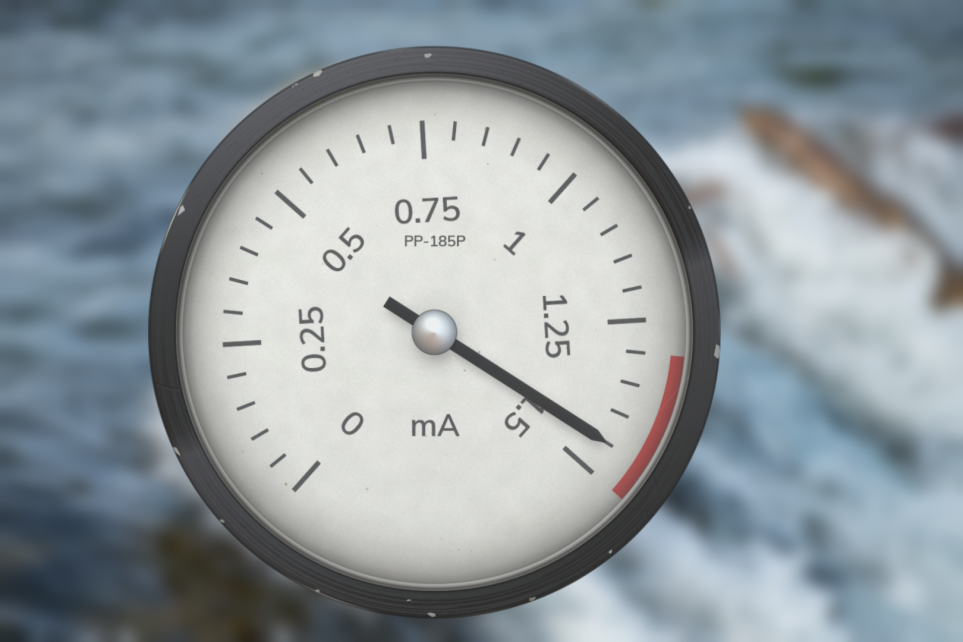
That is mA 1.45
